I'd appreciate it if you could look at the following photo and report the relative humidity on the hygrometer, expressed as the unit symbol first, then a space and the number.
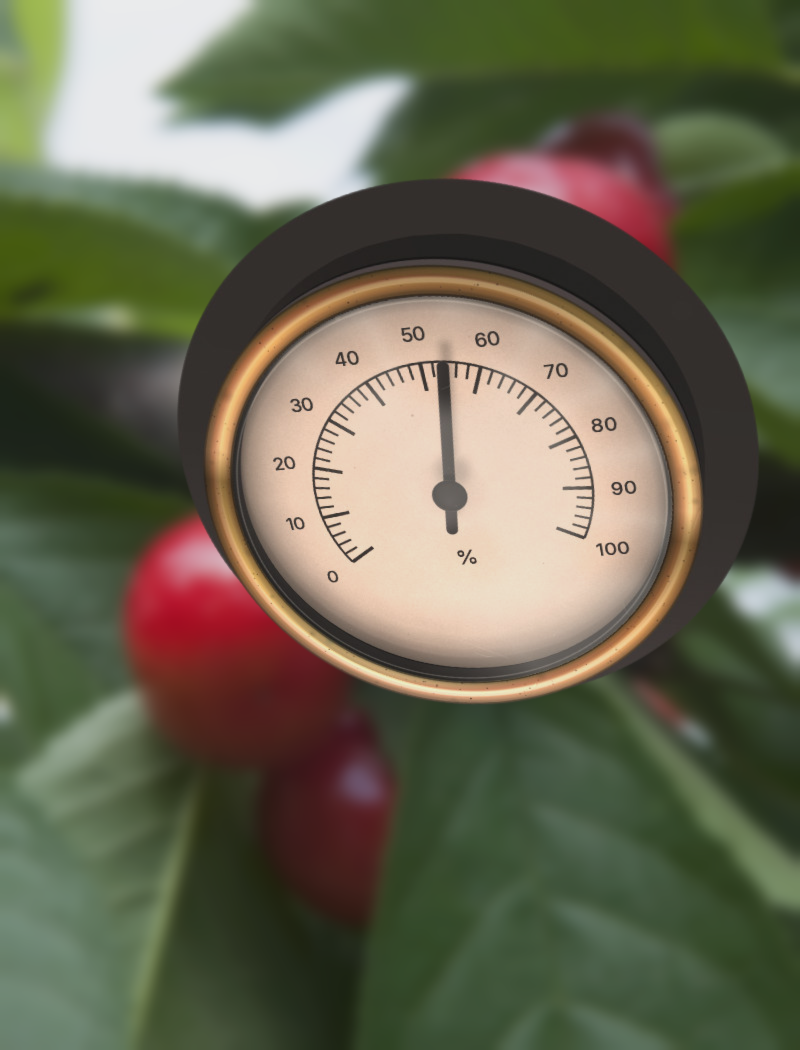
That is % 54
